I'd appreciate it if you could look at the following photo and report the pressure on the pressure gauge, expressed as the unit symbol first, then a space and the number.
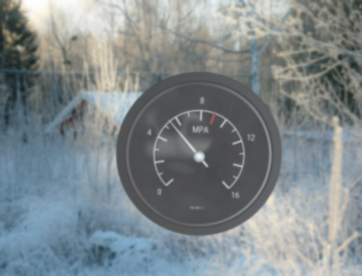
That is MPa 5.5
